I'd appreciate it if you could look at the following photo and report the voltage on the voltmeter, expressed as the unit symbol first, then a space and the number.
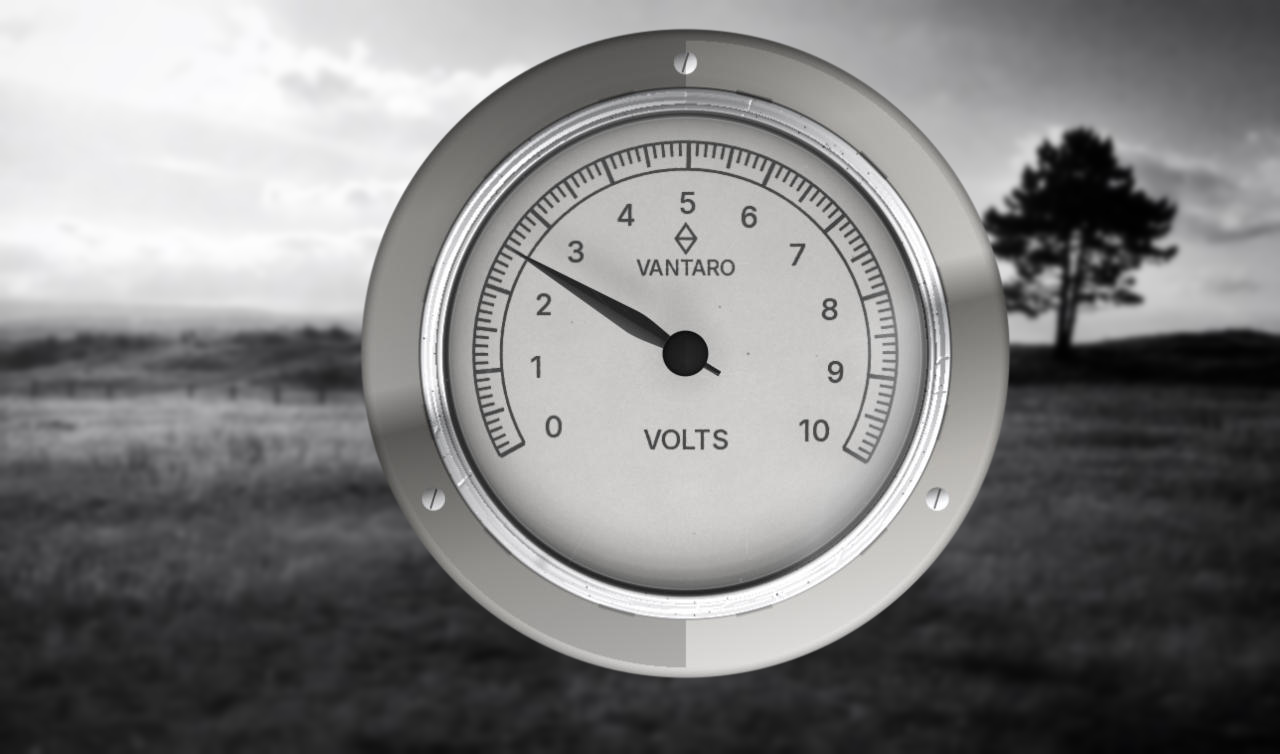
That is V 2.5
